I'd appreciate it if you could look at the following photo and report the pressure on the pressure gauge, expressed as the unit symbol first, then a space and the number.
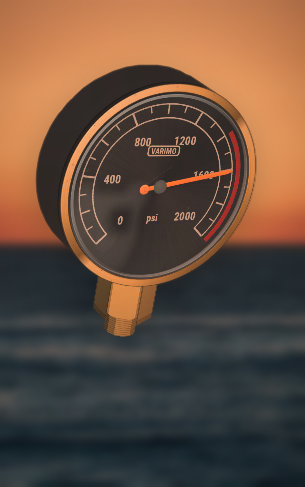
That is psi 1600
